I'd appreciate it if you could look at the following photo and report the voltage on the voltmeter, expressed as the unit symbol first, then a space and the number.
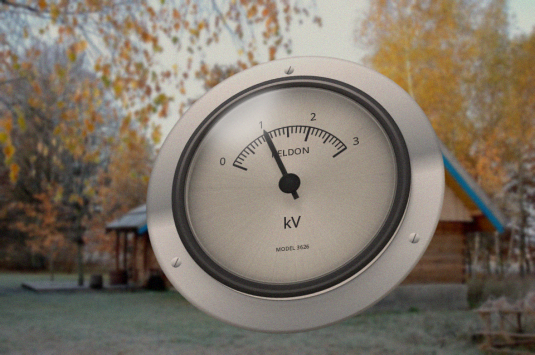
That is kV 1
